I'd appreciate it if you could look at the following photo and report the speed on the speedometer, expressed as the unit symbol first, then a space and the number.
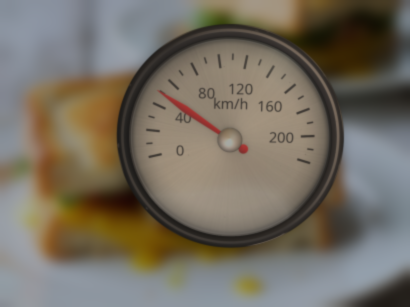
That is km/h 50
